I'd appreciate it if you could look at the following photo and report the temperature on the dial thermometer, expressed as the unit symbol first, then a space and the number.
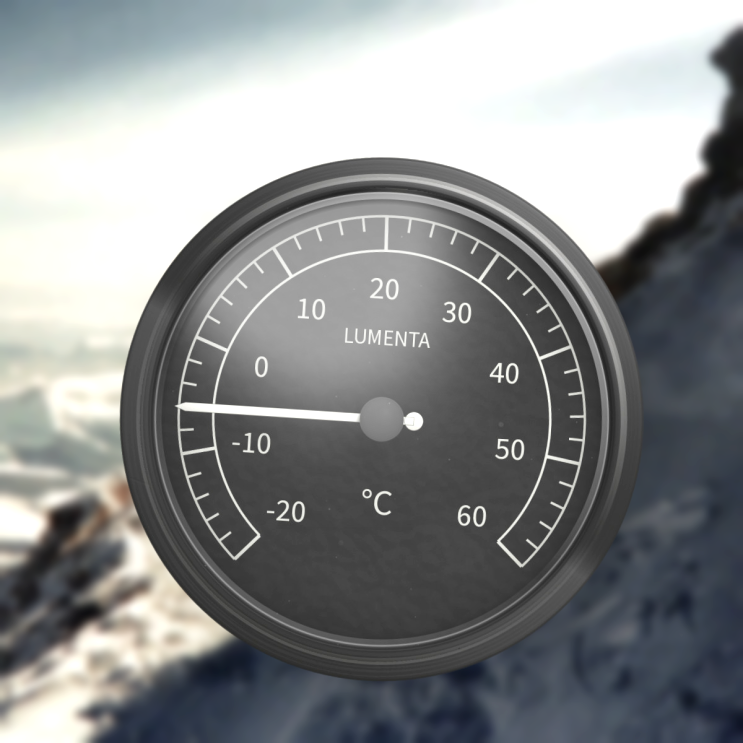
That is °C -6
